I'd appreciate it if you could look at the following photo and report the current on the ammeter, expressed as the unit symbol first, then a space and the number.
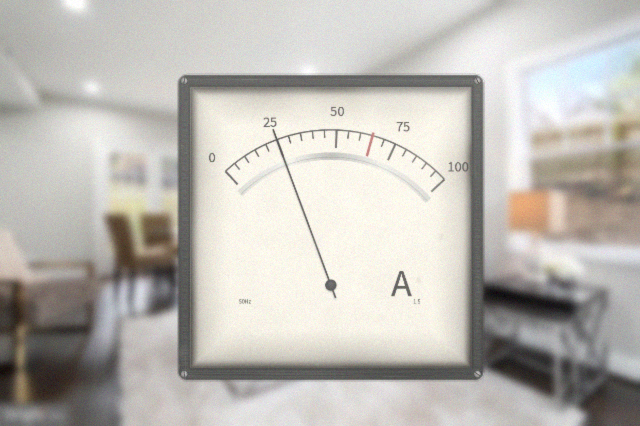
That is A 25
